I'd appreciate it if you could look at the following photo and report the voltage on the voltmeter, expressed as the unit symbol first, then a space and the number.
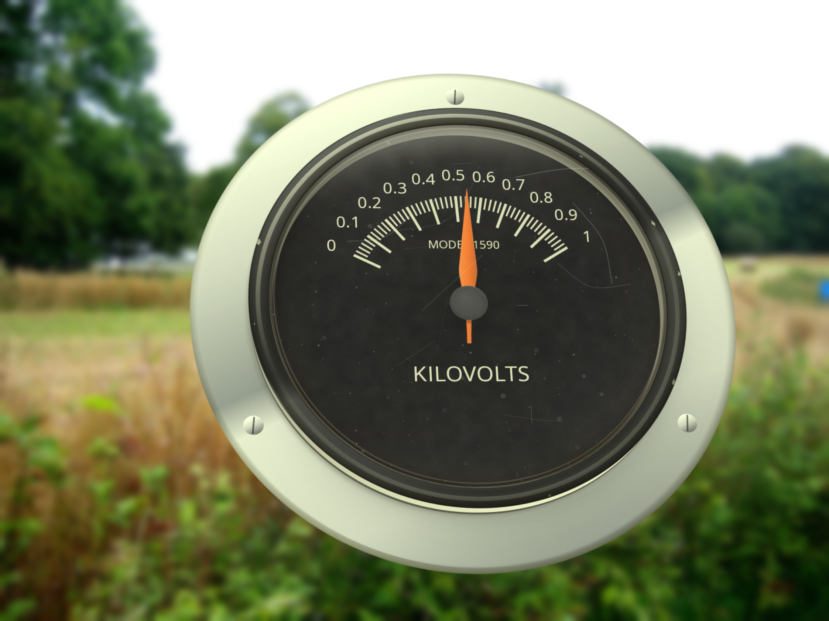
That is kV 0.54
